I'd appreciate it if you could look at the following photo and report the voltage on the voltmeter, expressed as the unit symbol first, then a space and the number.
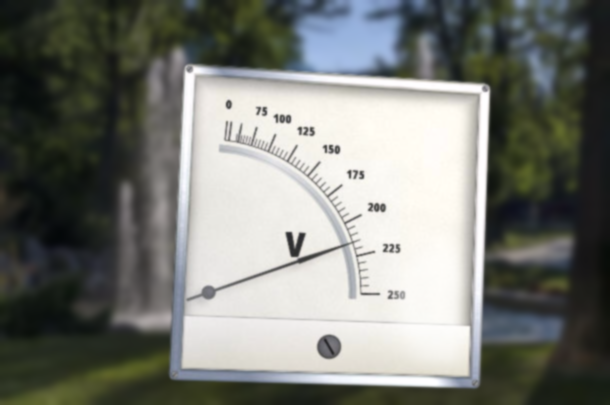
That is V 215
